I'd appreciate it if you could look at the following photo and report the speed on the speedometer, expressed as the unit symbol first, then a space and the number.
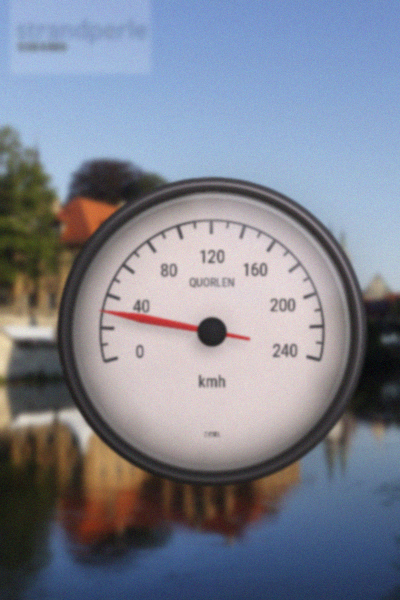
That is km/h 30
